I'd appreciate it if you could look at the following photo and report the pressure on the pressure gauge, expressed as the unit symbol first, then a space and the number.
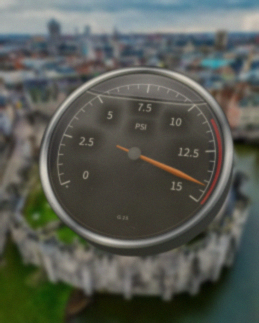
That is psi 14.25
